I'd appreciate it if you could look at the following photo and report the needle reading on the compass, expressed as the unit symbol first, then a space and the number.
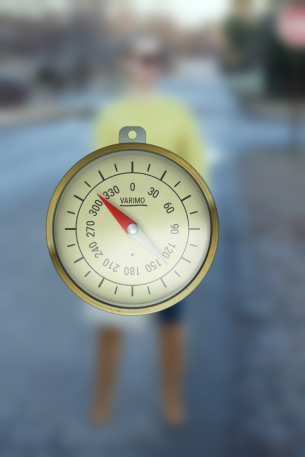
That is ° 315
